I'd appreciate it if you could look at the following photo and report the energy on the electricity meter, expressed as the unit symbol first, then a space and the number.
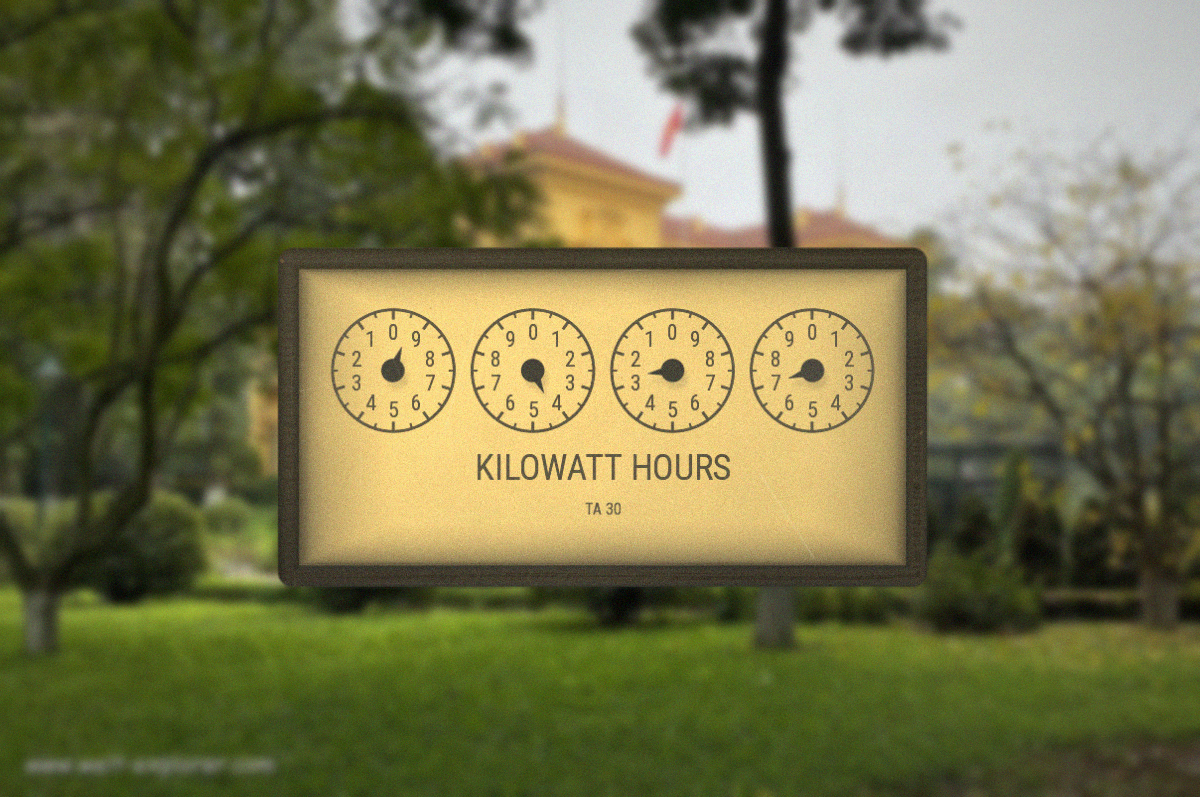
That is kWh 9427
